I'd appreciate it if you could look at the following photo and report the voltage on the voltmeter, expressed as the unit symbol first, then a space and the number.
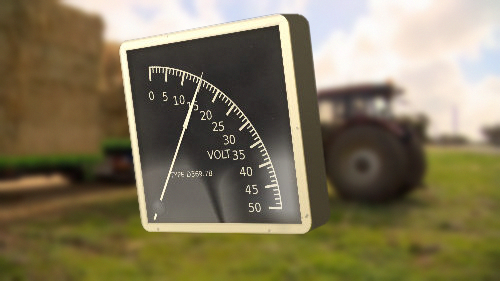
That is V 15
